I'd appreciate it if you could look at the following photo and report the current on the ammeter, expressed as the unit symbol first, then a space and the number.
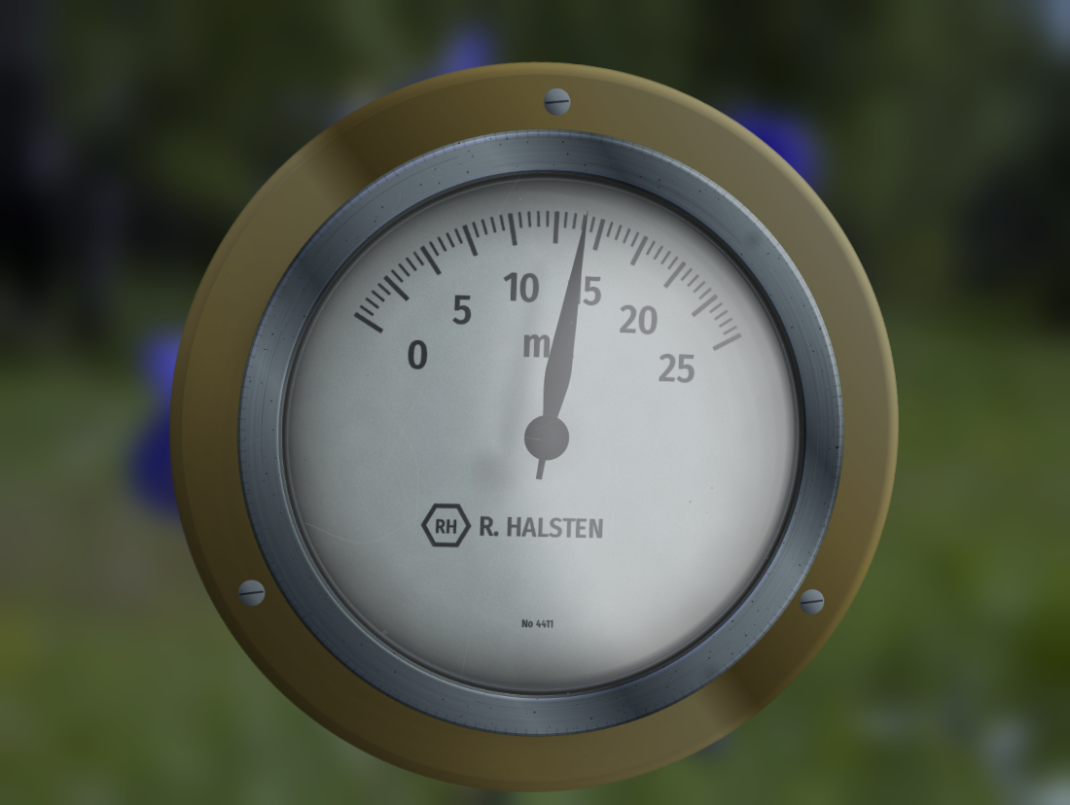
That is mA 14
